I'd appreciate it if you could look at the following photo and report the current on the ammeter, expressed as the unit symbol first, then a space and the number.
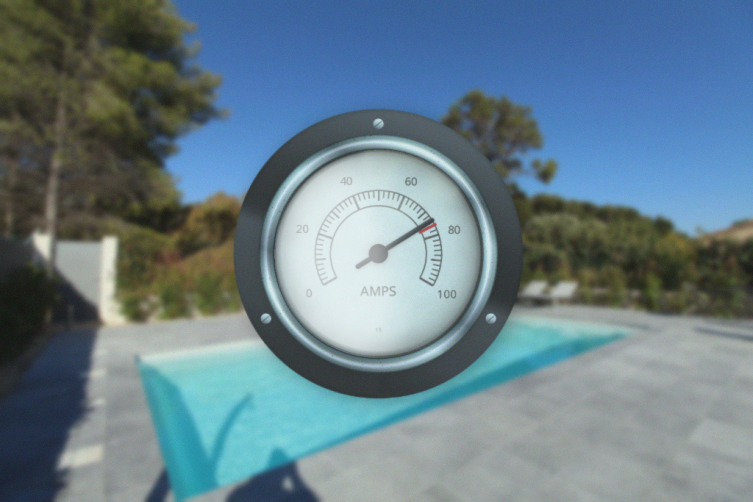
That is A 74
